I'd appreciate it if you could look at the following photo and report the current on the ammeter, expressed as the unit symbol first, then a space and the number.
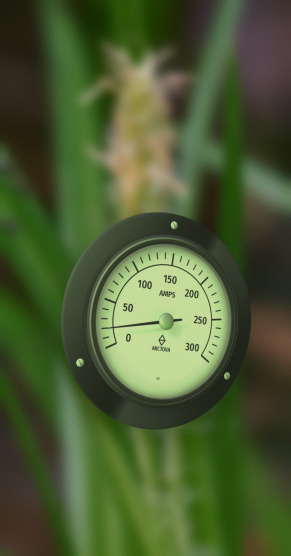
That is A 20
